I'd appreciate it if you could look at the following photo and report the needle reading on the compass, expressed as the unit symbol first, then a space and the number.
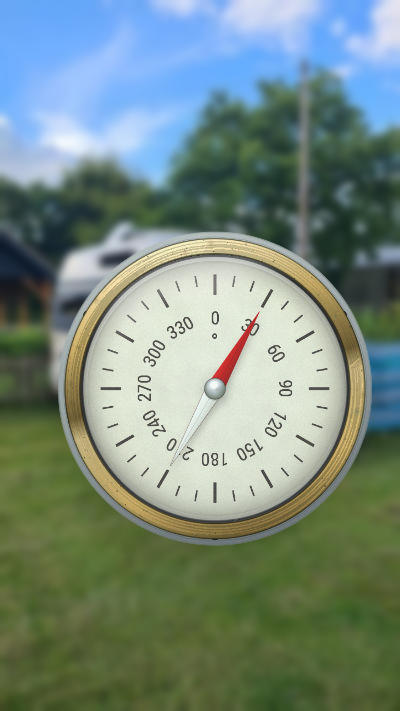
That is ° 30
